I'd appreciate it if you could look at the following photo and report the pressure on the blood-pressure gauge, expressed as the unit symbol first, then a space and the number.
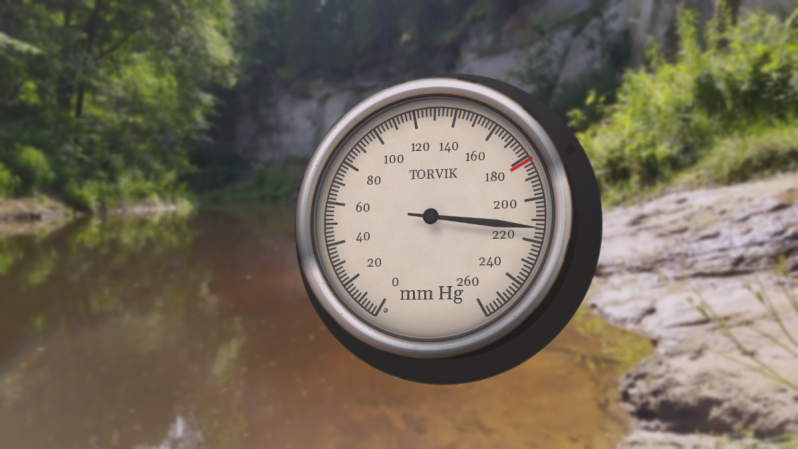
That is mmHg 214
